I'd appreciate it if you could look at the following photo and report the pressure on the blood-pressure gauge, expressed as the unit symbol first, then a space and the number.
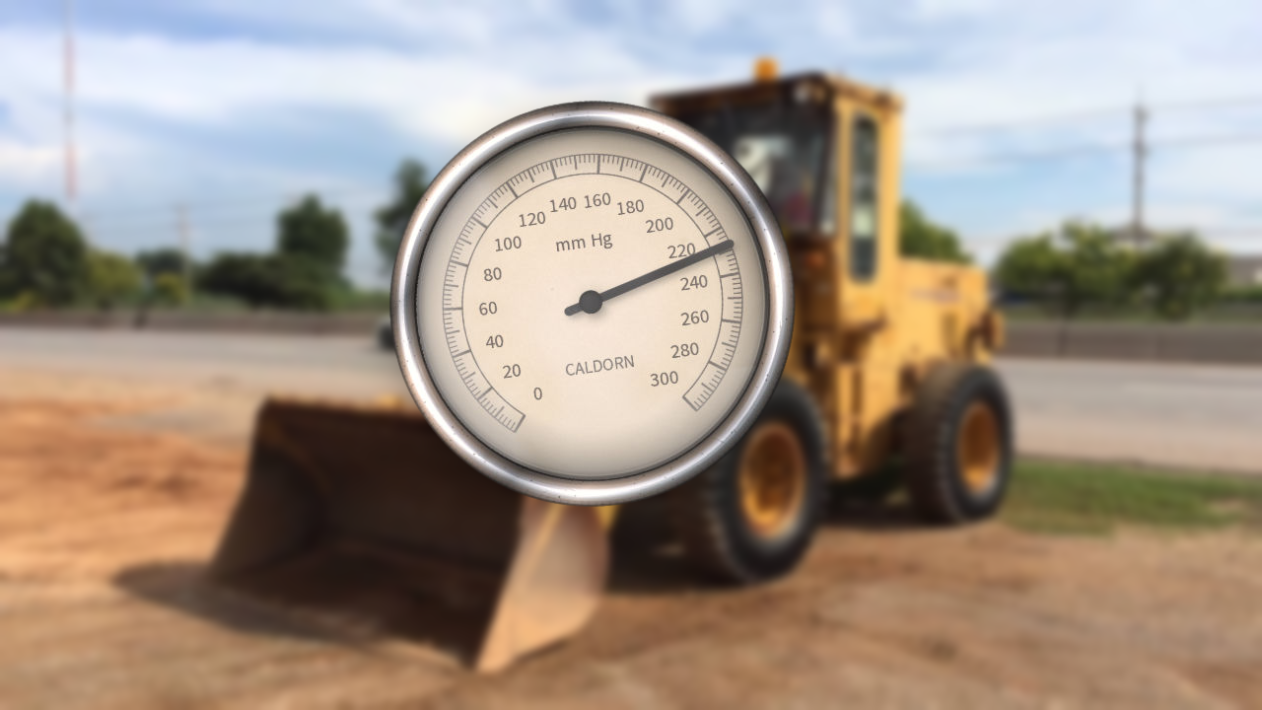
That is mmHg 228
